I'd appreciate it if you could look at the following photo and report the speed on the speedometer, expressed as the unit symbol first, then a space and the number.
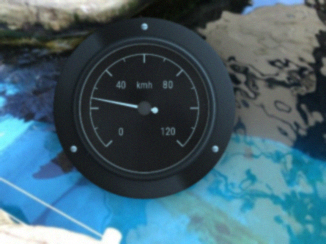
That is km/h 25
